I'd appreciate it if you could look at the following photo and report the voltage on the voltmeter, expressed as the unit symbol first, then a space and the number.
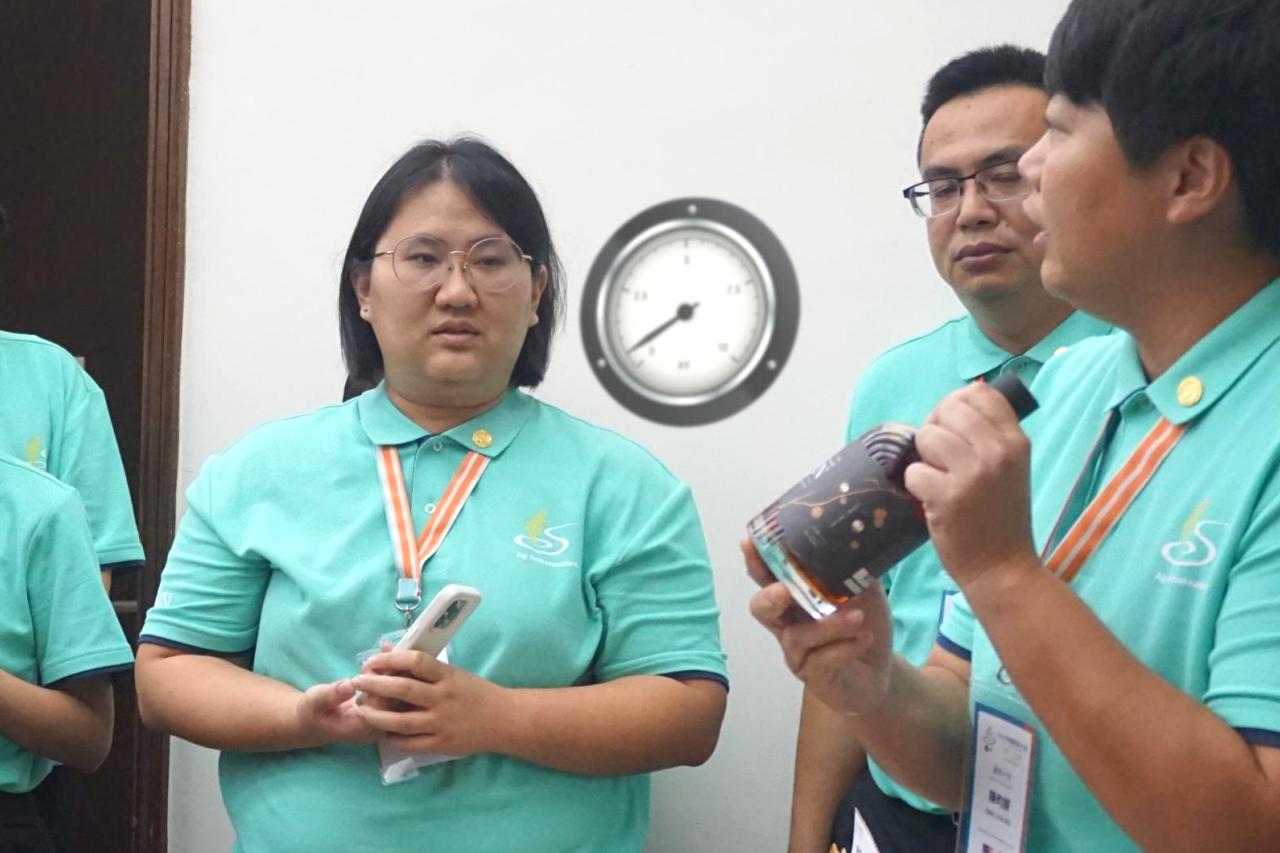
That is kV 0.5
